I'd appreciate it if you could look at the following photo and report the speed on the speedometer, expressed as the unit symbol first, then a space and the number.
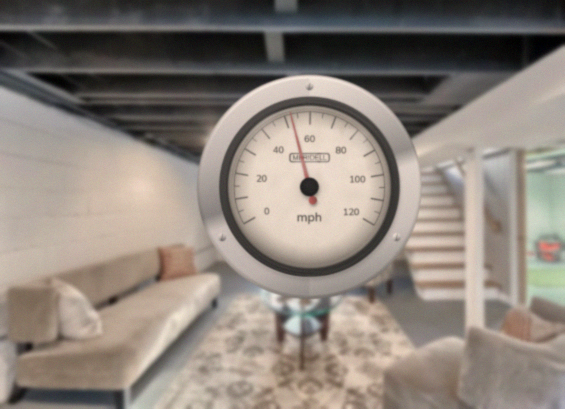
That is mph 52.5
